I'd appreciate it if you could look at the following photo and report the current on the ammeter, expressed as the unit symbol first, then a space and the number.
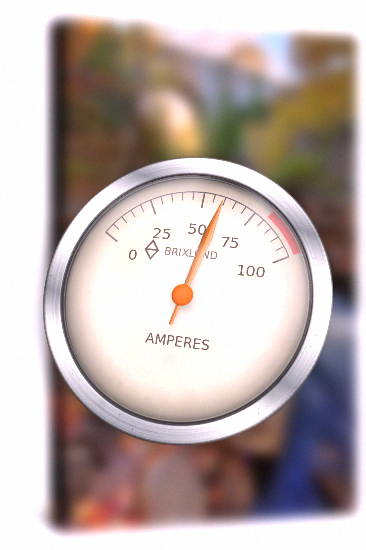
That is A 60
